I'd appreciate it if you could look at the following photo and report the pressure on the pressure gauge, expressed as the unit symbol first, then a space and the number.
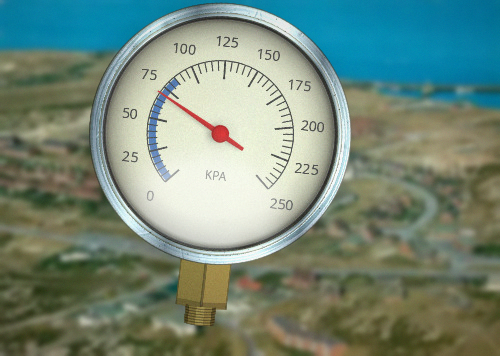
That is kPa 70
